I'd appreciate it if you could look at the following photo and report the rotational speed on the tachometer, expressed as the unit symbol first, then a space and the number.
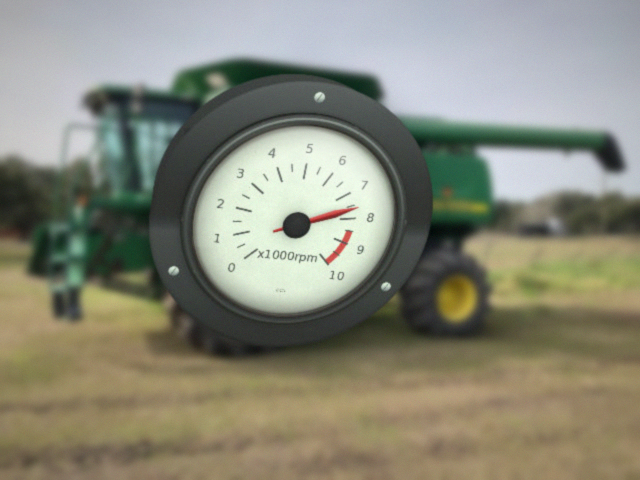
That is rpm 7500
